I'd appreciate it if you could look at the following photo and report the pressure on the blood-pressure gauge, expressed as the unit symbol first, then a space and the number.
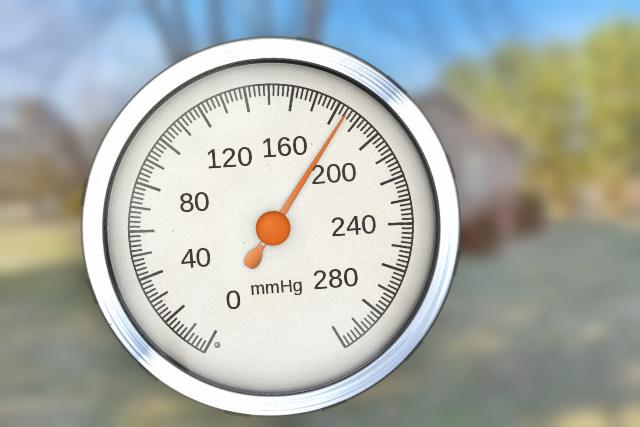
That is mmHg 184
